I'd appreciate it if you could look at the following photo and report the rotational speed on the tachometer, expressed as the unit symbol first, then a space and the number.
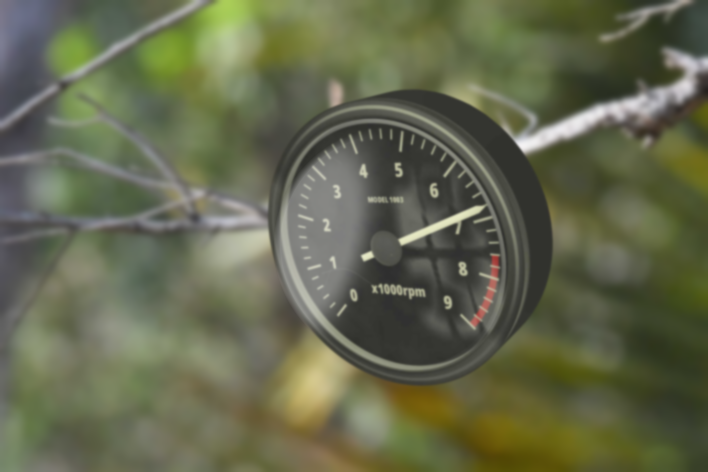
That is rpm 6800
